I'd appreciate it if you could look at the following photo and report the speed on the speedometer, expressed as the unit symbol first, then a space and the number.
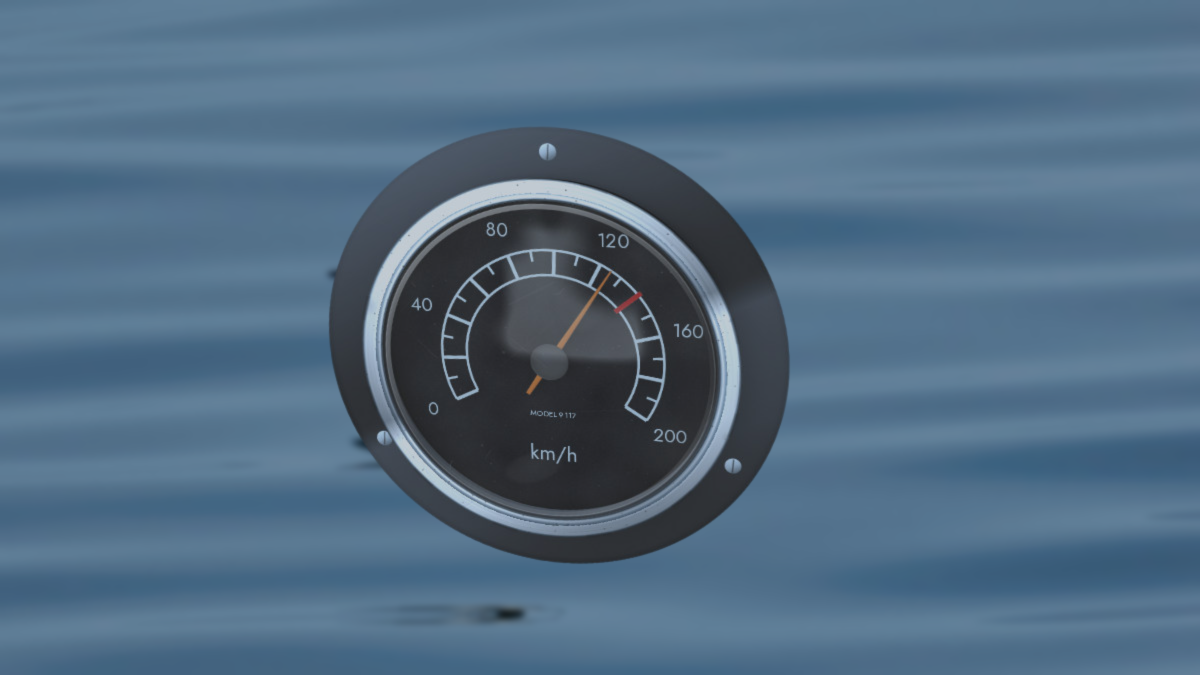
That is km/h 125
